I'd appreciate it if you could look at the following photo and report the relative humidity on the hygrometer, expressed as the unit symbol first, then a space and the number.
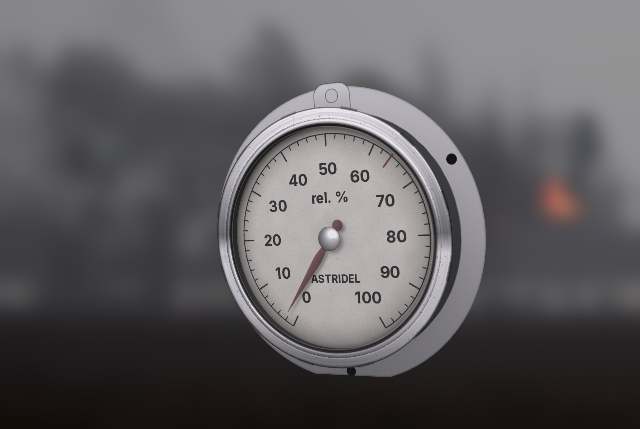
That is % 2
